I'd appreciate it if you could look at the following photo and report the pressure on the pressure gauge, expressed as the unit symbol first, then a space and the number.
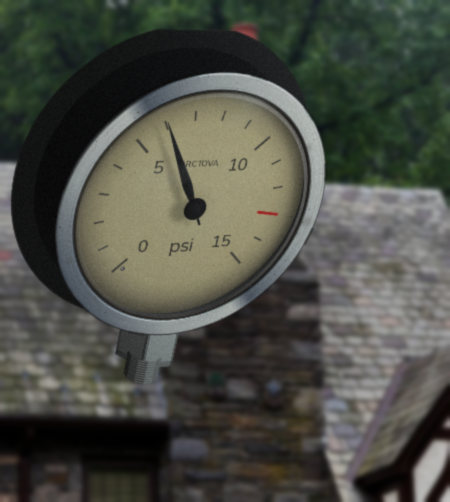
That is psi 6
